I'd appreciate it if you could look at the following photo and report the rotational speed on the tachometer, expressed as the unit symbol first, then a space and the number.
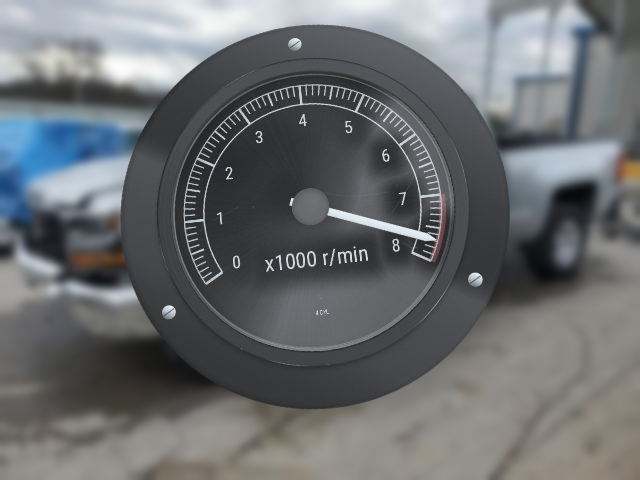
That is rpm 7700
